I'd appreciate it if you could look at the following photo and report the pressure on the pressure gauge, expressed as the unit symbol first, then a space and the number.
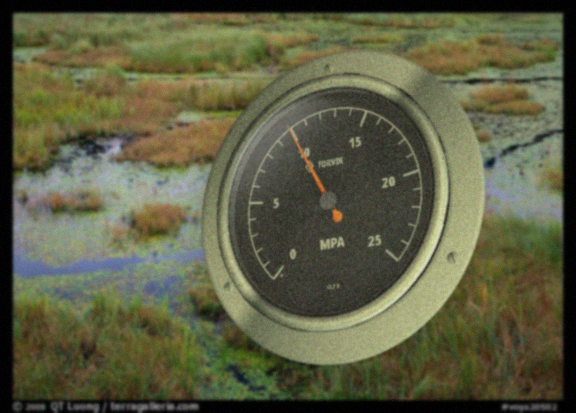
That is MPa 10
